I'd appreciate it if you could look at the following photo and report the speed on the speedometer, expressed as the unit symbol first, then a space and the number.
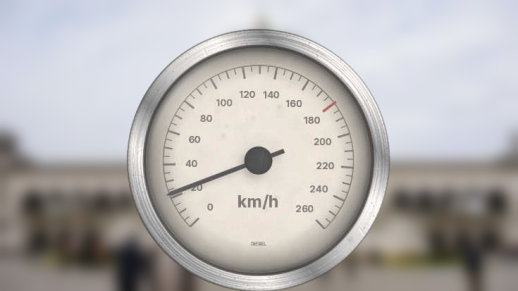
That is km/h 22.5
